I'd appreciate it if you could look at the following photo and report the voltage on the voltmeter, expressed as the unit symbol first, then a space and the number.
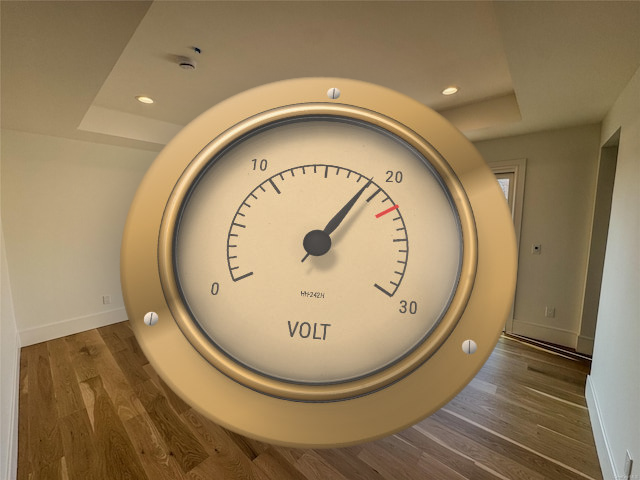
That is V 19
